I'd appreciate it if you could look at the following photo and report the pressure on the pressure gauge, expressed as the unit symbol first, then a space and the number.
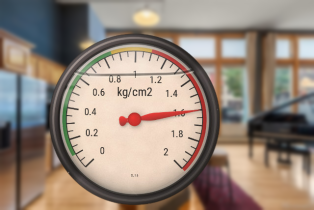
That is kg/cm² 1.6
